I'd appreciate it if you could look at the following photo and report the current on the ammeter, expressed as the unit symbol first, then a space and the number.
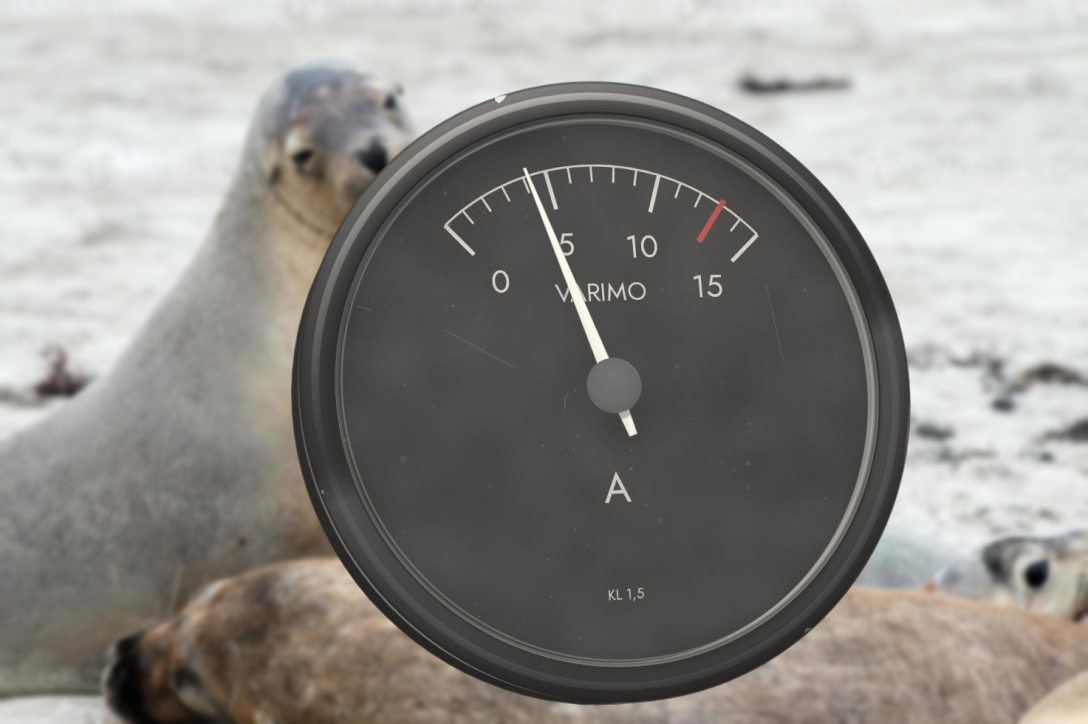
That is A 4
